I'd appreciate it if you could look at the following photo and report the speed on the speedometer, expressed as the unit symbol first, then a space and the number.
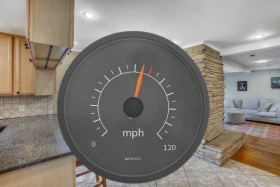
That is mph 65
